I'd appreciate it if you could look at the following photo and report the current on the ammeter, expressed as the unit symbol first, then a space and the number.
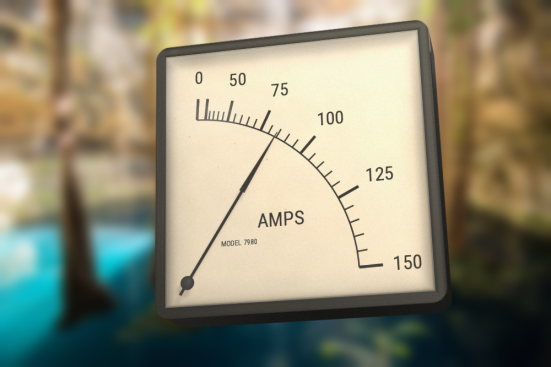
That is A 85
